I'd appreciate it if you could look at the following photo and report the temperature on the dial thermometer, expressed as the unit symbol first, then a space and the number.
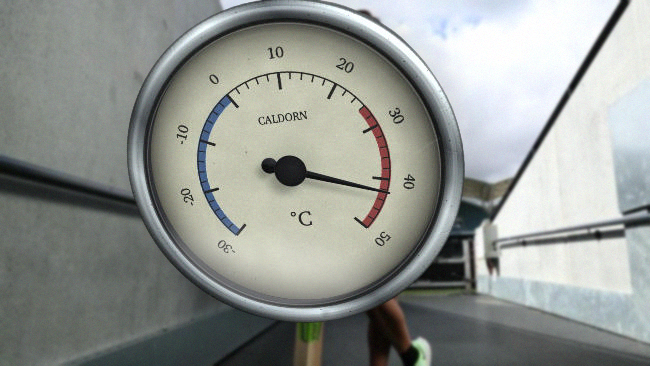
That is °C 42
